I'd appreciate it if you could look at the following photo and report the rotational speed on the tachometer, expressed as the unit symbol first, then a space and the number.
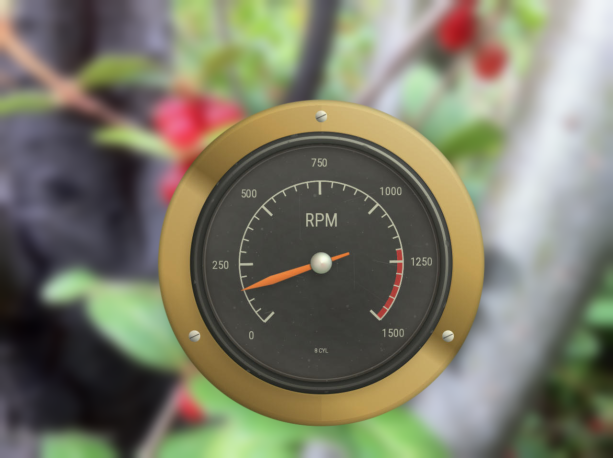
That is rpm 150
